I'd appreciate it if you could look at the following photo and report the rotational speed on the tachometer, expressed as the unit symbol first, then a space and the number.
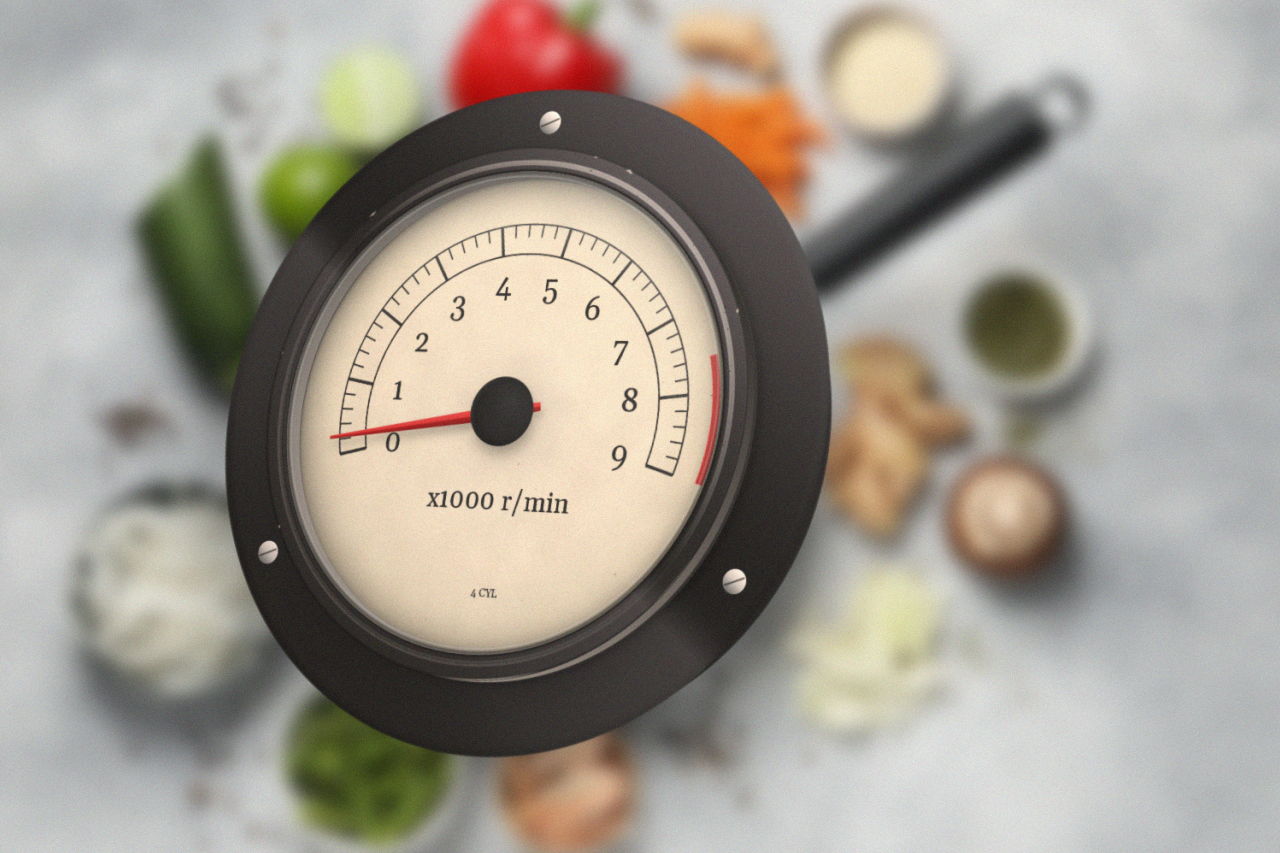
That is rpm 200
